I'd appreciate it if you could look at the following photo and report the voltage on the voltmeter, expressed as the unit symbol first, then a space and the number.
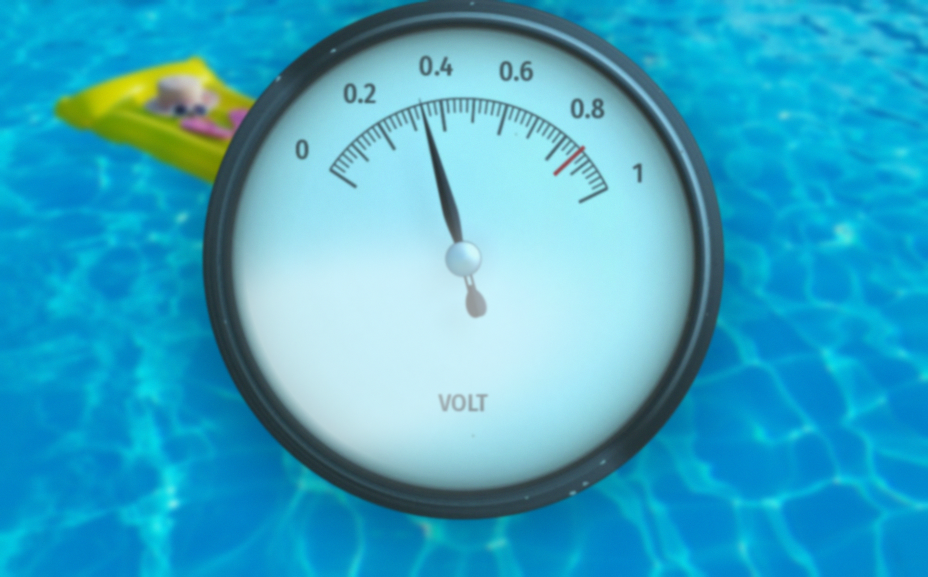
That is V 0.34
